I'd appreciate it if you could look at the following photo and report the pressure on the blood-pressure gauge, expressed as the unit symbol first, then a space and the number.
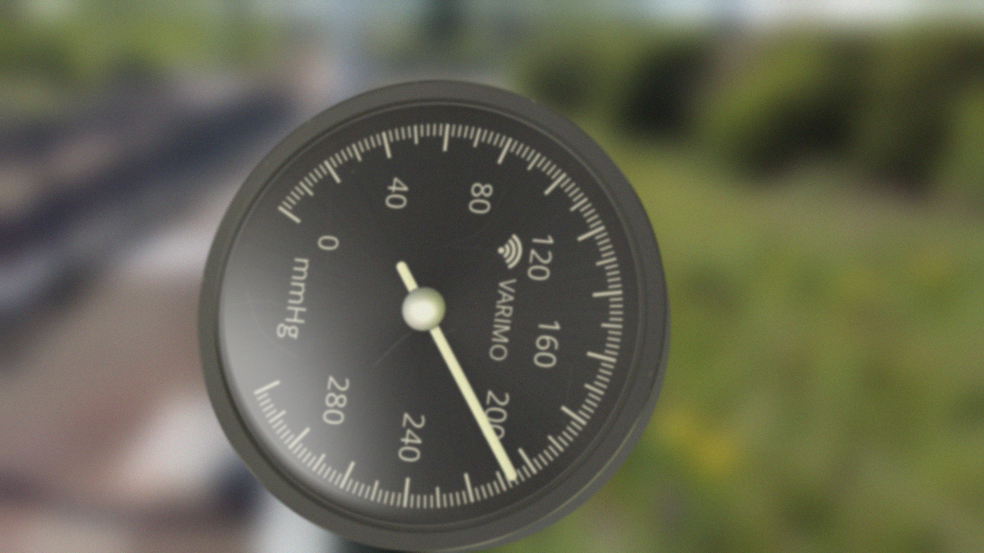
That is mmHg 206
